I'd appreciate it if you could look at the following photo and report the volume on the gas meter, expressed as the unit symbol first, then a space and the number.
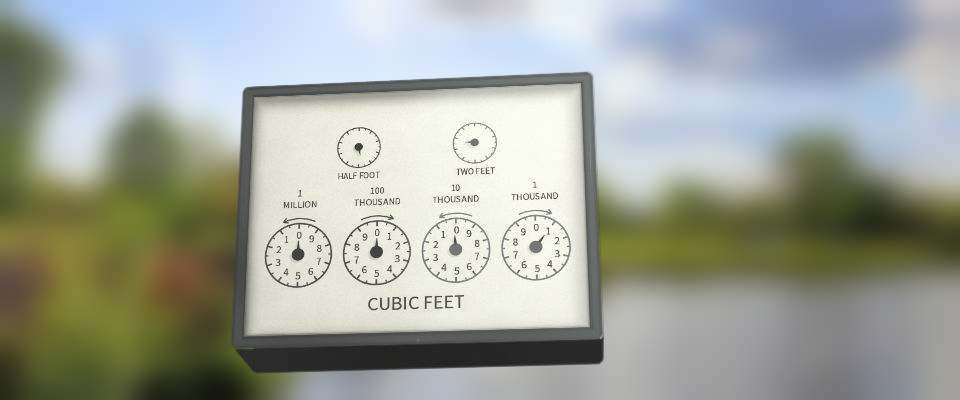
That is ft³ 100
